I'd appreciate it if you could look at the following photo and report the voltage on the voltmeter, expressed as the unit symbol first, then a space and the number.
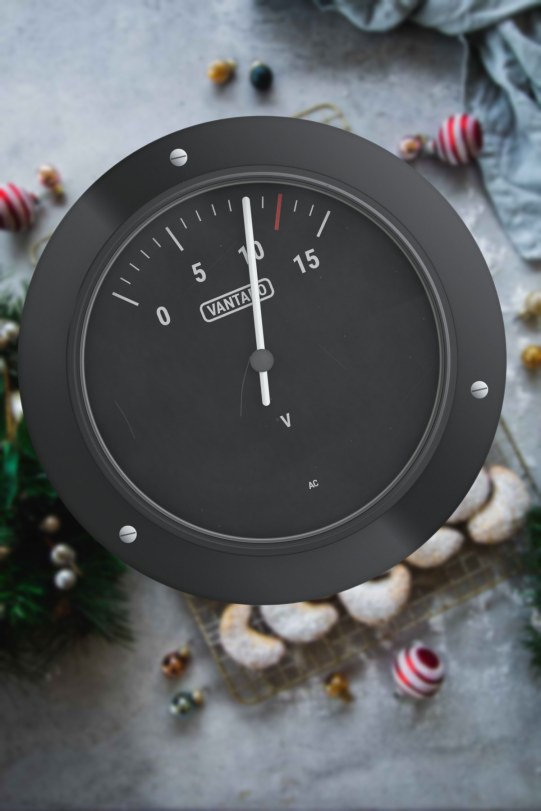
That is V 10
